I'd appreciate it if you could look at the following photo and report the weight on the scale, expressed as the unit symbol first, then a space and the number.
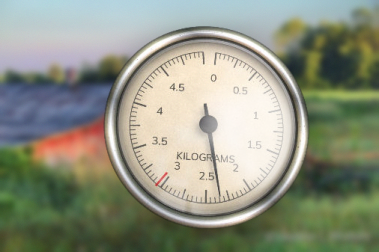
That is kg 2.35
